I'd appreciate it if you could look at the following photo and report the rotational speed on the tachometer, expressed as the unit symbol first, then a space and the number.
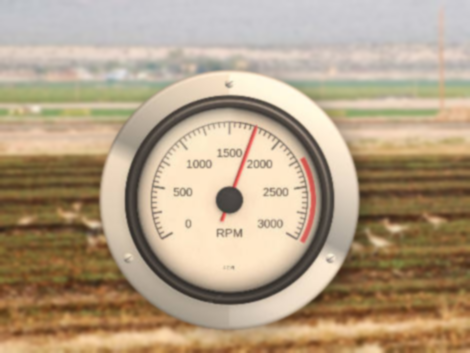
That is rpm 1750
